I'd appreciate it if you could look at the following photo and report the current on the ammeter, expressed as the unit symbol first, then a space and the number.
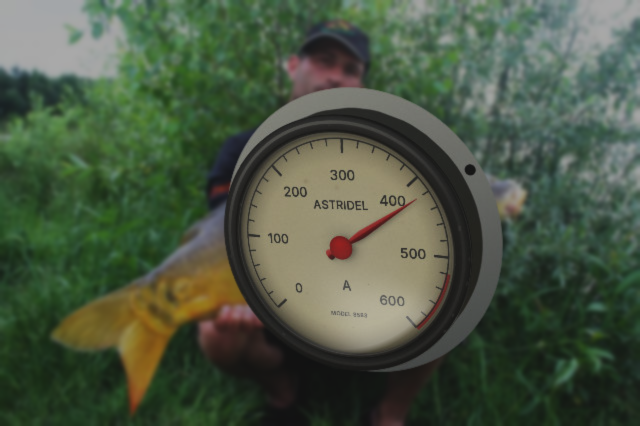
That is A 420
